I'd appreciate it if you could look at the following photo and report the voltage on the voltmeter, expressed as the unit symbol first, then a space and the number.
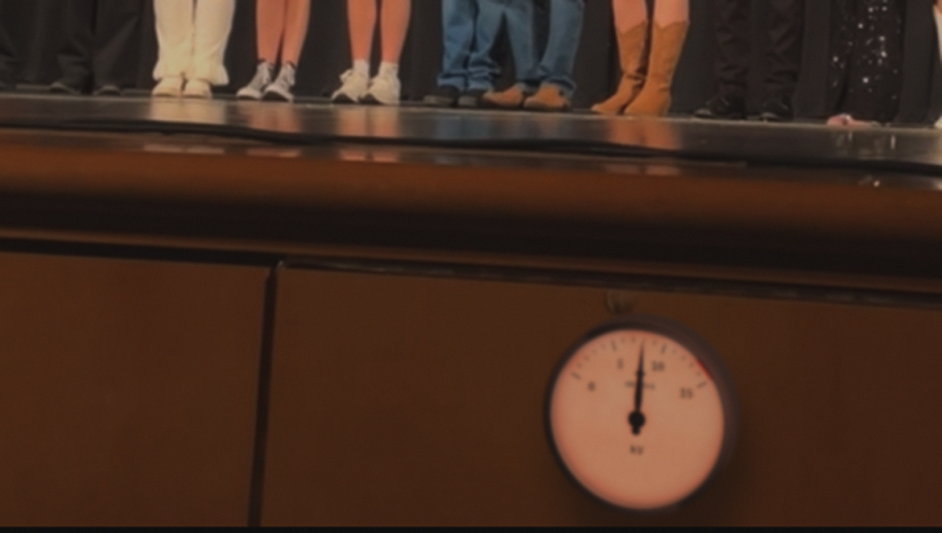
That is kV 8
